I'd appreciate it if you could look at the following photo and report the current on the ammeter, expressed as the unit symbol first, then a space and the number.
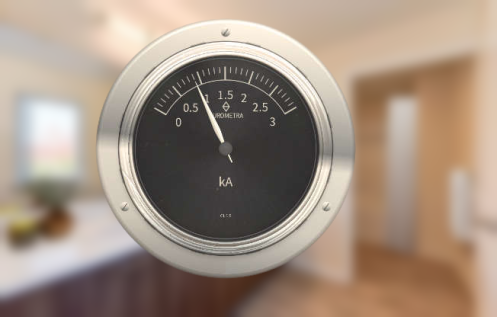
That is kA 0.9
